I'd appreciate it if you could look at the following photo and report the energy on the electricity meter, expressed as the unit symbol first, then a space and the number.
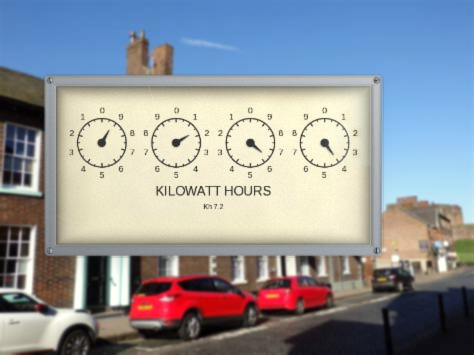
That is kWh 9164
